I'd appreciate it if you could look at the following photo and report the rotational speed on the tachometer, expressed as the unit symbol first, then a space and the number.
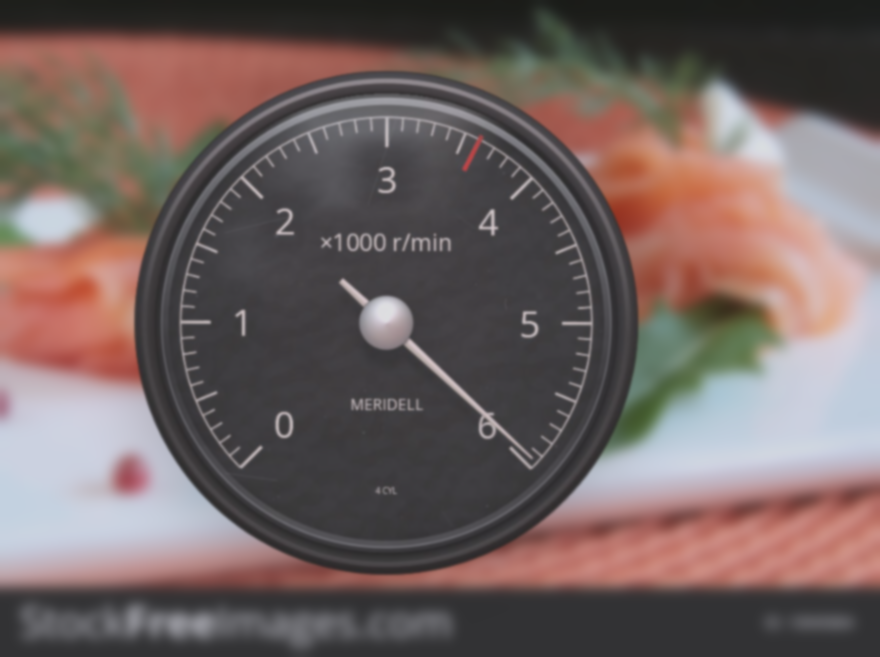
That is rpm 5950
